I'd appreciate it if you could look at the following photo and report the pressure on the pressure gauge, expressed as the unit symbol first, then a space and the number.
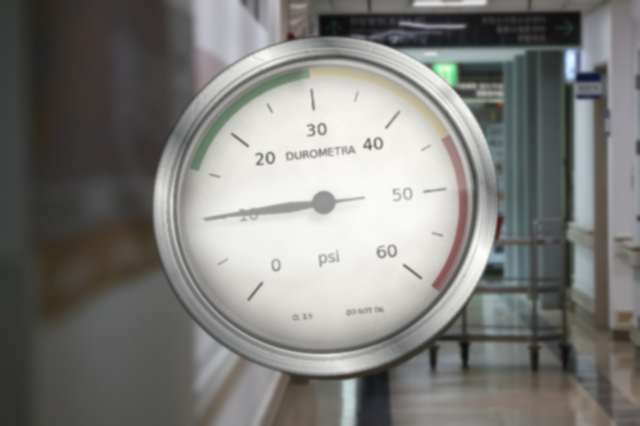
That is psi 10
